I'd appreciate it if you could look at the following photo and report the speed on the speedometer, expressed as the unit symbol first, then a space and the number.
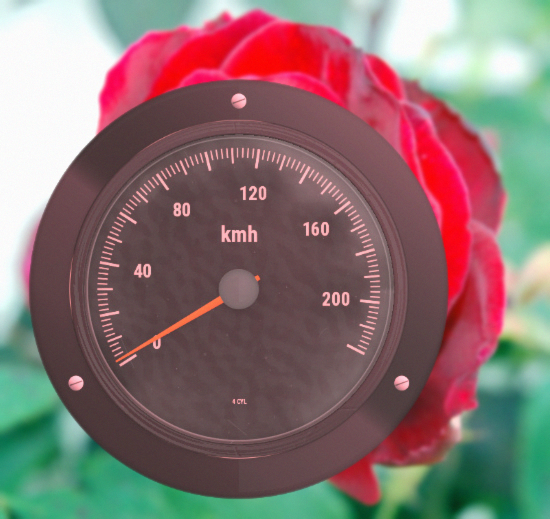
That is km/h 2
